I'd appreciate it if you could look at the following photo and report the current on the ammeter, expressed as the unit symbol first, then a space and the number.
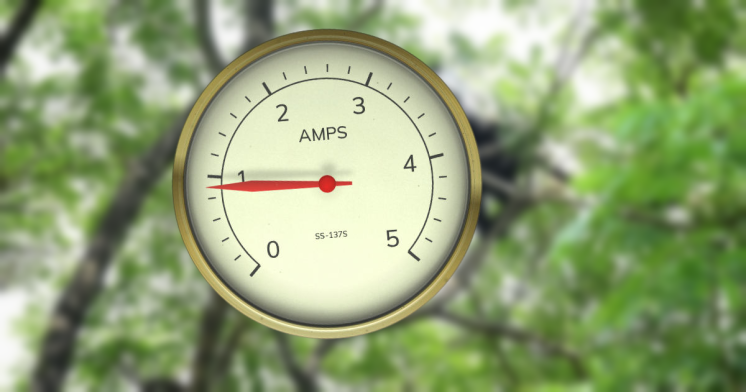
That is A 0.9
